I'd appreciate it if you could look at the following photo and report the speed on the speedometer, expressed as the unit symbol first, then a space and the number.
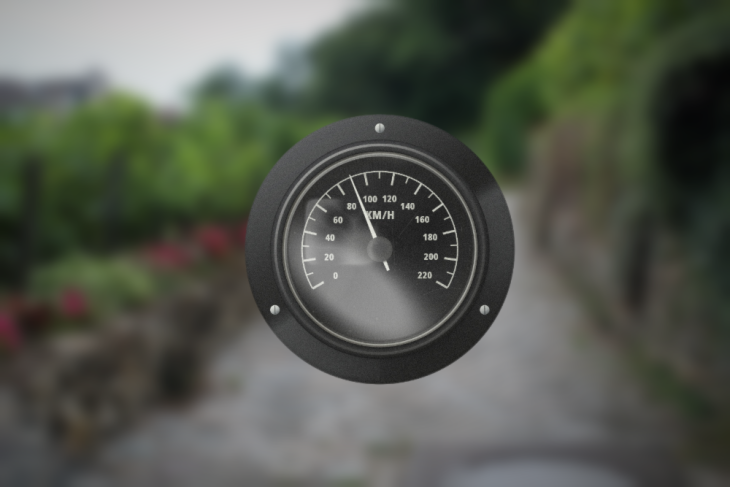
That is km/h 90
